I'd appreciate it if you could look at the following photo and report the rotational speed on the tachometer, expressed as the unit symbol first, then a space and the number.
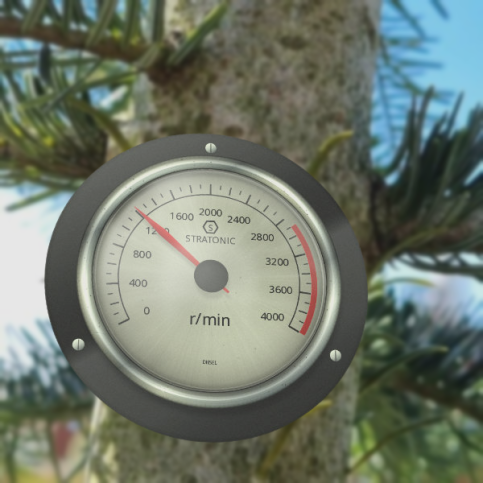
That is rpm 1200
